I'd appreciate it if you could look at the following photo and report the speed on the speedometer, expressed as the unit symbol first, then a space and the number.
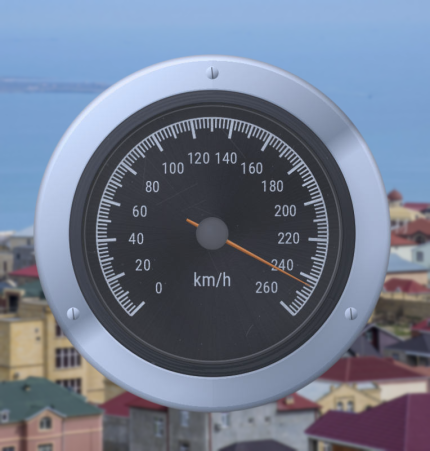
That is km/h 244
